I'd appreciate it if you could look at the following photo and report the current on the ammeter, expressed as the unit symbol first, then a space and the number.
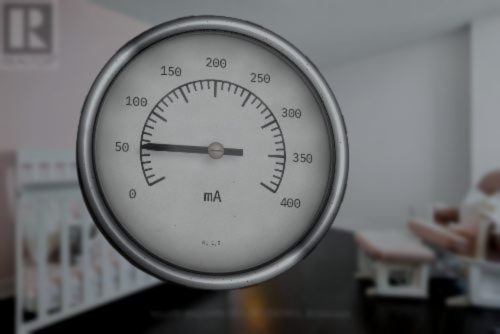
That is mA 50
